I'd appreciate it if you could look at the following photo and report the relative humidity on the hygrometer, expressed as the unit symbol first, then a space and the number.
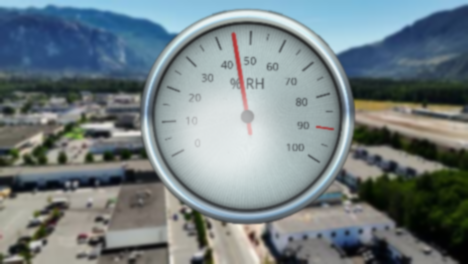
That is % 45
